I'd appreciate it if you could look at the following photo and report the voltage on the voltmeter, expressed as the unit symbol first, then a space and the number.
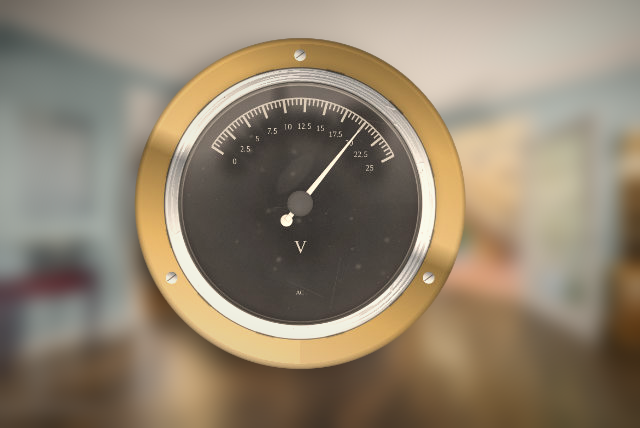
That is V 20
